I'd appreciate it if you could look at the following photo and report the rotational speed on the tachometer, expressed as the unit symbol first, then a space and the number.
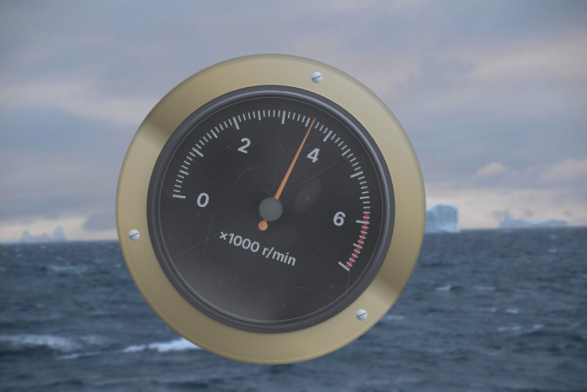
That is rpm 3600
